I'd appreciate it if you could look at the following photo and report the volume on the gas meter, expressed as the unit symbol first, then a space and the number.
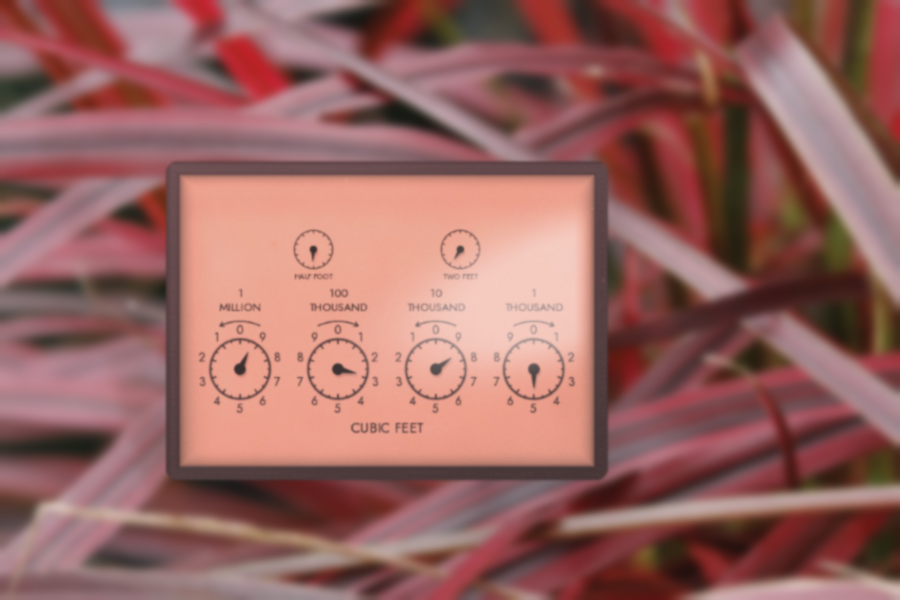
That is ft³ 928500
